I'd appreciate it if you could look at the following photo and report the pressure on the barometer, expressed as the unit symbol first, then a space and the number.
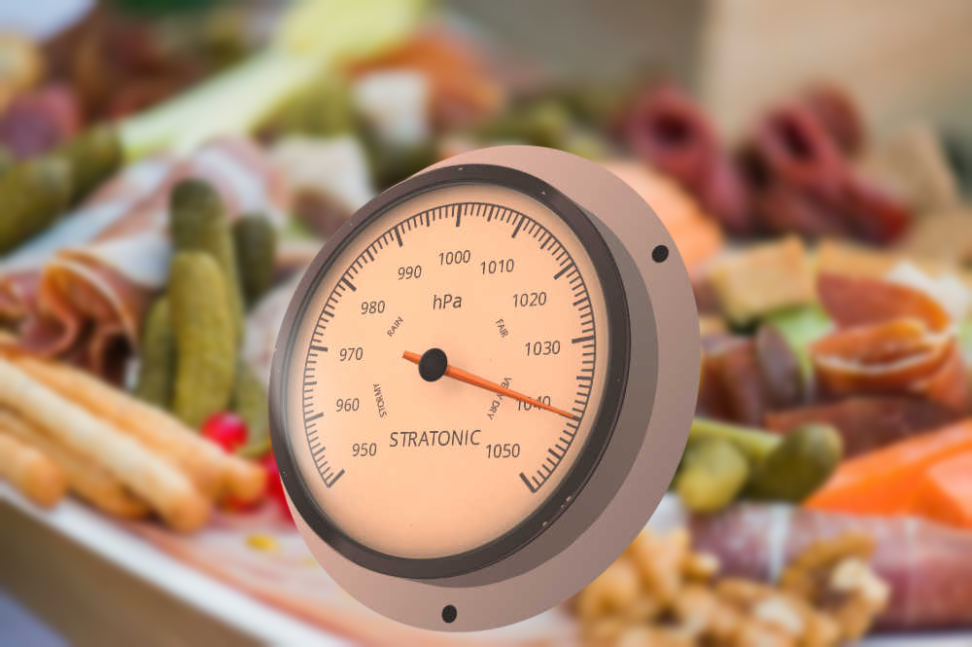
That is hPa 1040
